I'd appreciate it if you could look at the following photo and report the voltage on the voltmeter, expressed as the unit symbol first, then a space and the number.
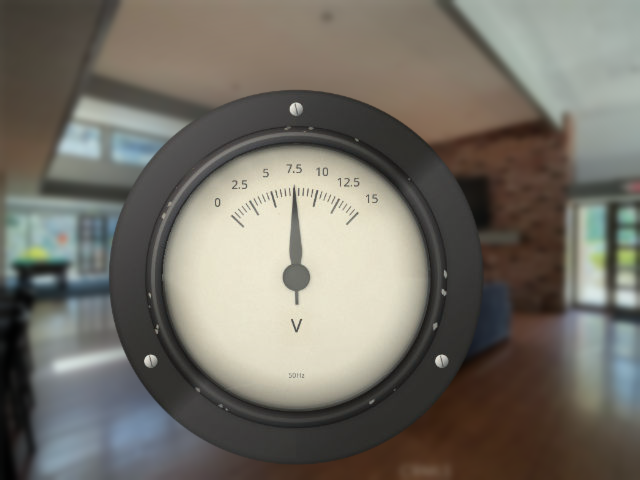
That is V 7.5
